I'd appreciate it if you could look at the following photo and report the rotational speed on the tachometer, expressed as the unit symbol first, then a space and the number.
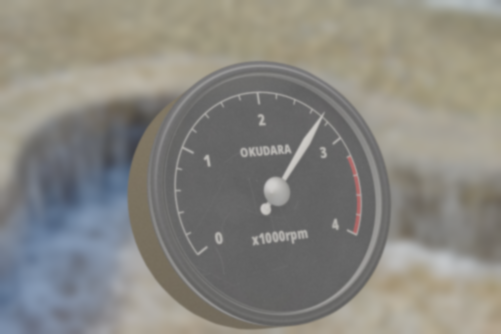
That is rpm 2700
